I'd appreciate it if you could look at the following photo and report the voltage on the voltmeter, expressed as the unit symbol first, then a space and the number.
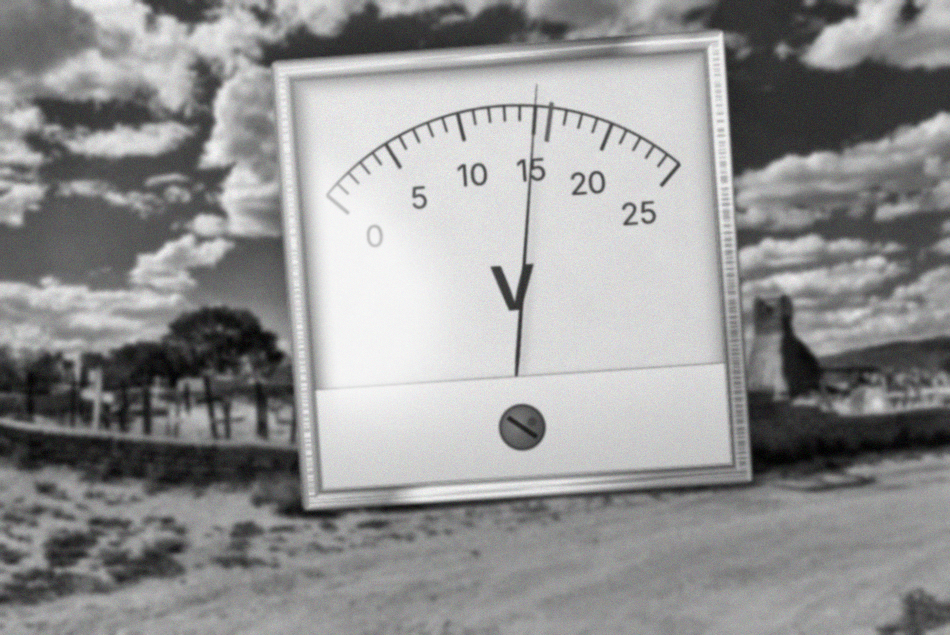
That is V 15
